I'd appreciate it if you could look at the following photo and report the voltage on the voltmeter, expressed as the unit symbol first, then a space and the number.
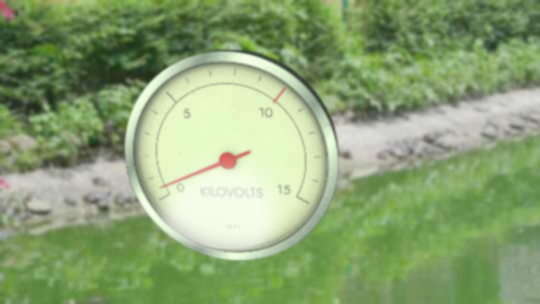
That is kV 0.5
